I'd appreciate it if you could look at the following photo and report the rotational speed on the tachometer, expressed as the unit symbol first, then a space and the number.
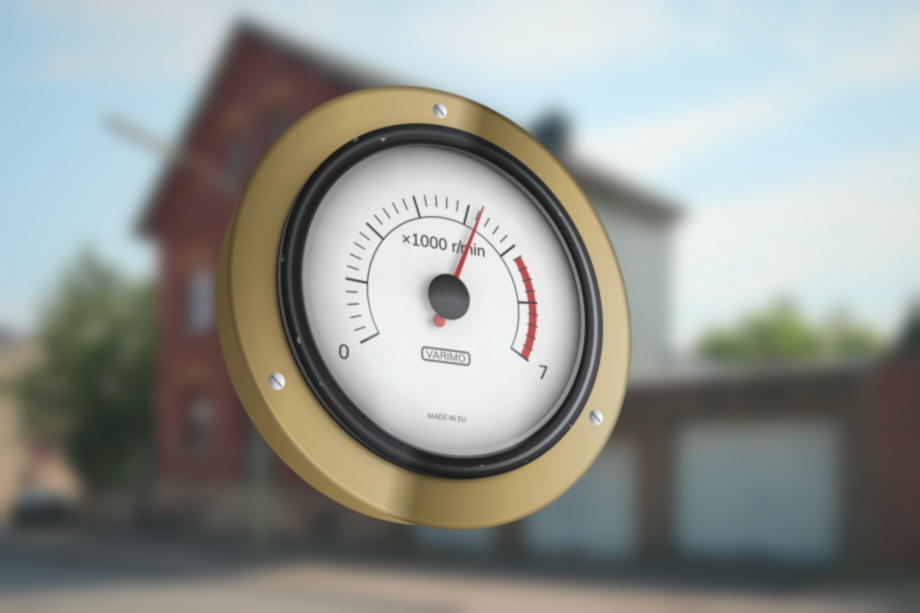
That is rpm 4200
